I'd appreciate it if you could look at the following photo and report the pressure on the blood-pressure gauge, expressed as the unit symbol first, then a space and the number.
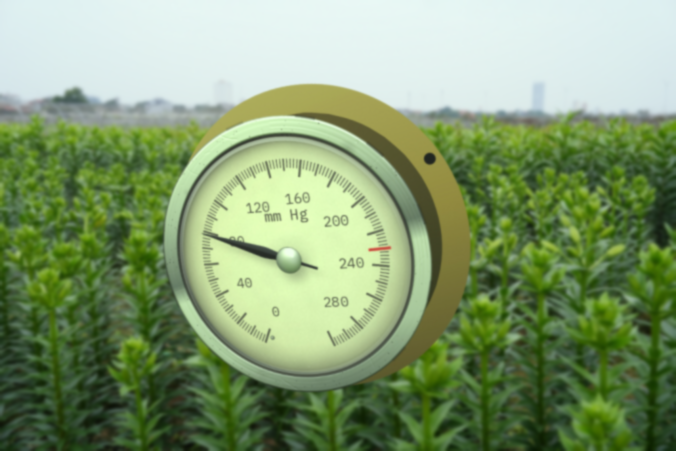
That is mmHg 80
